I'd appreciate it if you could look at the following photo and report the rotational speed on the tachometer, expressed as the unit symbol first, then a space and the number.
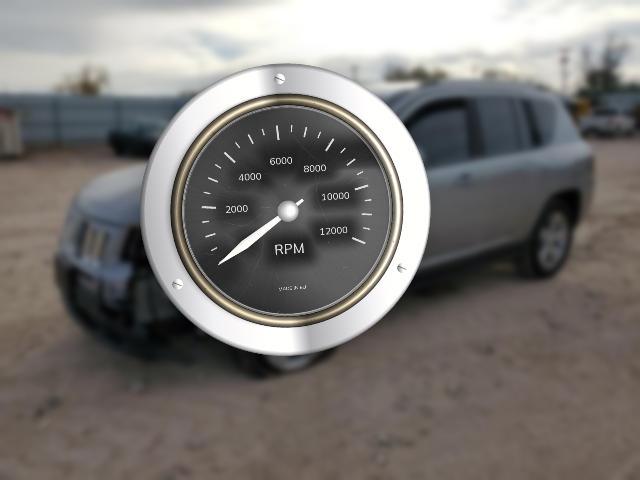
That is rpm 0
